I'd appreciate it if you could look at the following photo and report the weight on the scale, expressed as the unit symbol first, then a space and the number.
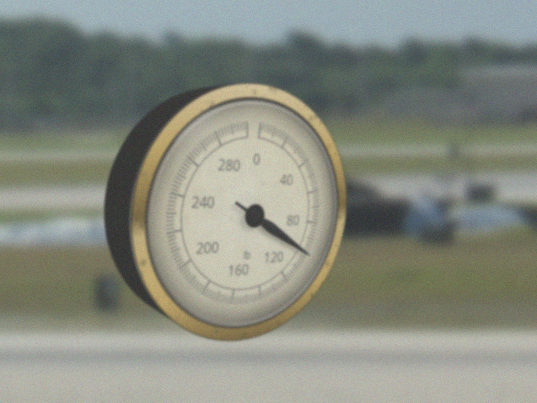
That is lb 100
